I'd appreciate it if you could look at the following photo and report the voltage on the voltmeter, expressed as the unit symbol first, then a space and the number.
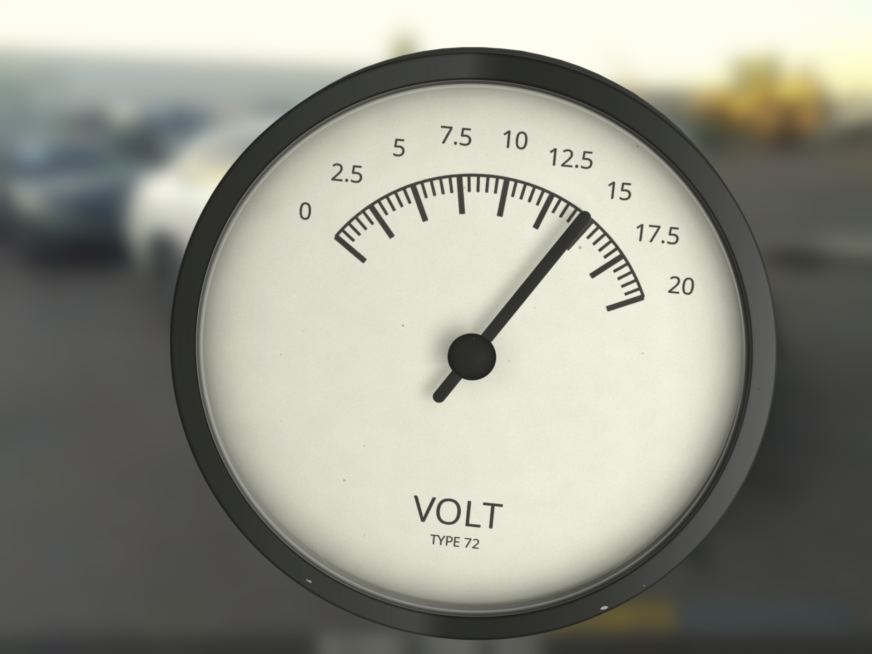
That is V 14.5
